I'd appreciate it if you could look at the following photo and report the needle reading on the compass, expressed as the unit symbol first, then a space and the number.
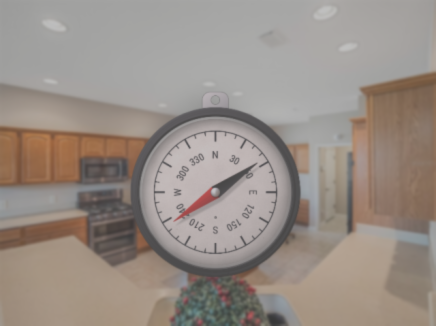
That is ° 235
